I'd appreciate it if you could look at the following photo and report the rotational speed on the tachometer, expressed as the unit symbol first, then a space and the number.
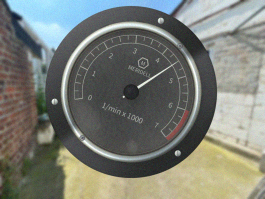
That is rpm 4500
